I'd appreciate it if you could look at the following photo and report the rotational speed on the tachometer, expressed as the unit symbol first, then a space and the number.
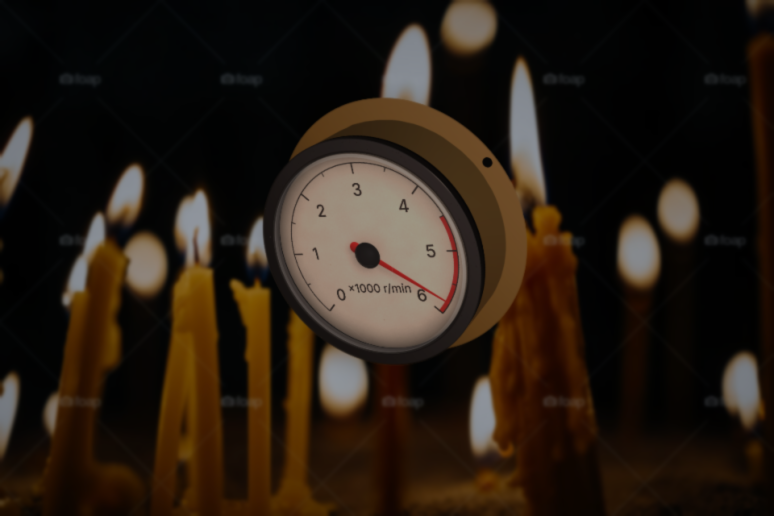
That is rpm 5750
